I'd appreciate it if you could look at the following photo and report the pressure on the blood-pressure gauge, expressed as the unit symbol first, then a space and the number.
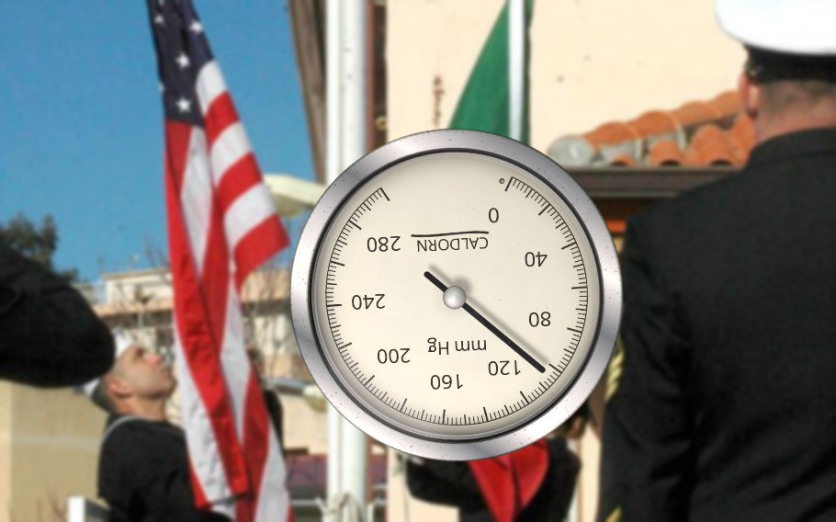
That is mmHg 104
